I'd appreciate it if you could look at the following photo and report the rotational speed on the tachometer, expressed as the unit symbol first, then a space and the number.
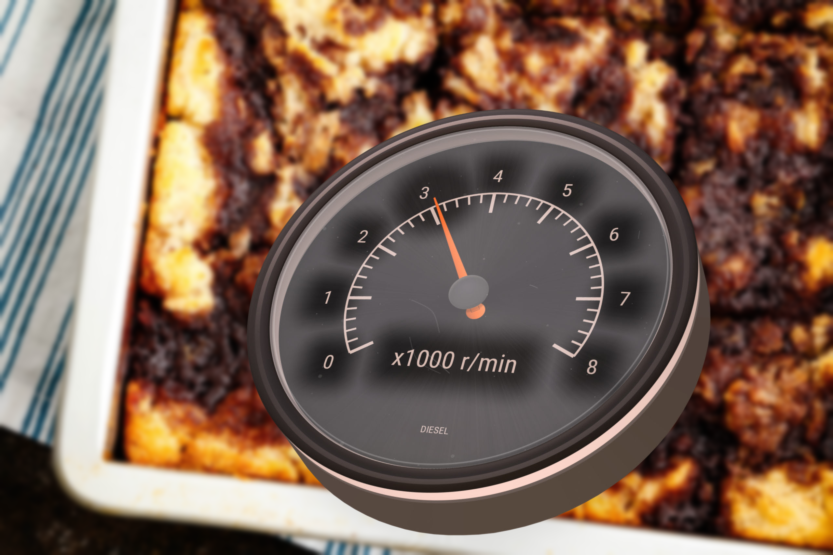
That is rpm 3100
